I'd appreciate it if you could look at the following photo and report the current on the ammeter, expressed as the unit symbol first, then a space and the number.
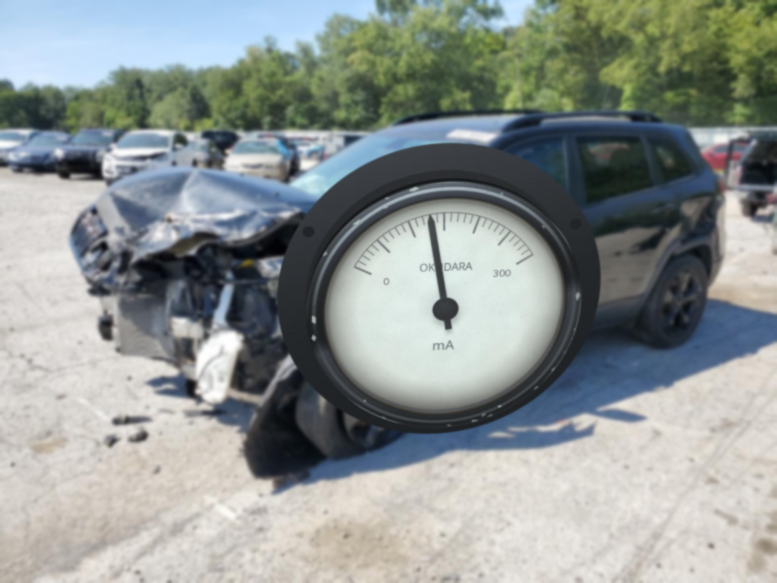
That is mA 130
